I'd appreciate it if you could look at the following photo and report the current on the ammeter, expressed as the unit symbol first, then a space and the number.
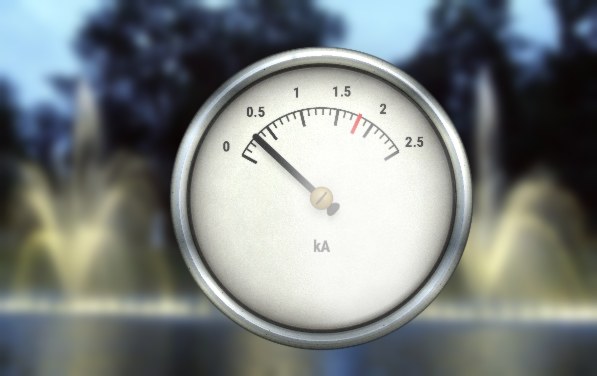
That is kA 0.3
